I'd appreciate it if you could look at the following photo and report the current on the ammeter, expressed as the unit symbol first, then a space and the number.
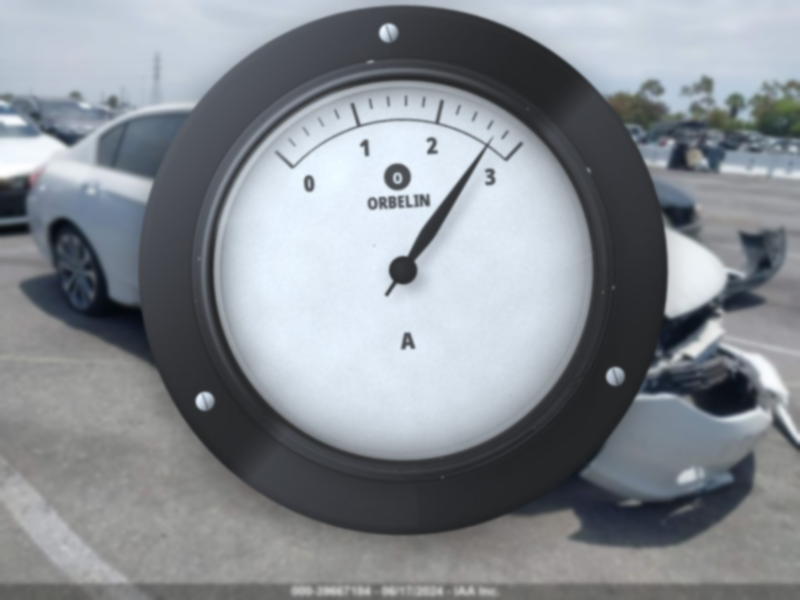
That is A 2.7
